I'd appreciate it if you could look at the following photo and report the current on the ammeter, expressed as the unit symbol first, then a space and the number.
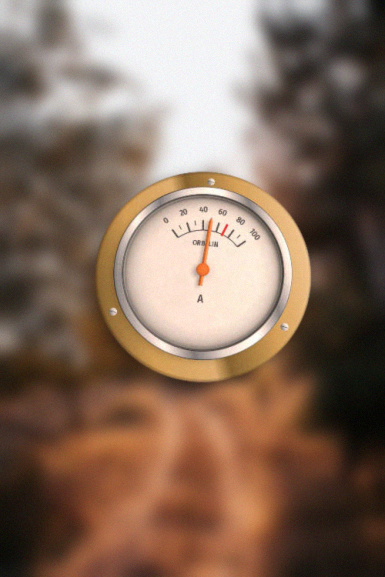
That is A 50
